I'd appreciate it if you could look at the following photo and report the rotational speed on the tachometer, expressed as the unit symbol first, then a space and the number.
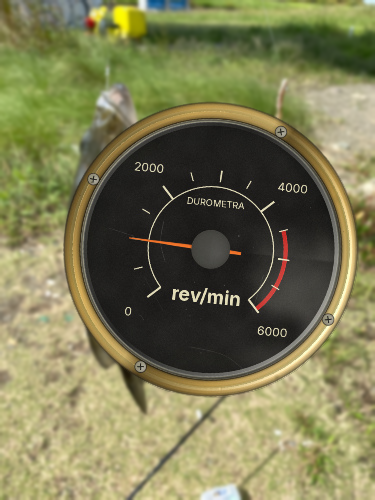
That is rpm 1000
